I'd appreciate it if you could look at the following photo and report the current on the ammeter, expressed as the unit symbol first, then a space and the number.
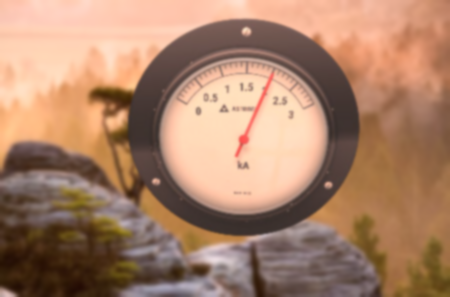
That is kA 2
